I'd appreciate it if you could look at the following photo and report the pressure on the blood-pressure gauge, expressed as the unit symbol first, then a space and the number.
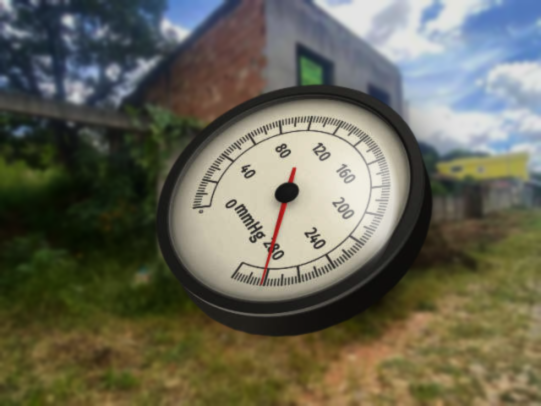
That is mmHg 280
